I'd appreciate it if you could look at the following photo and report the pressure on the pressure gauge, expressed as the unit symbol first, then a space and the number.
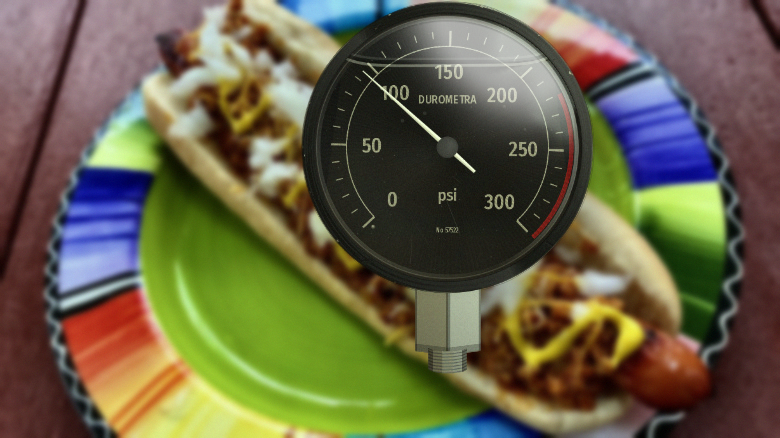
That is psi 95
